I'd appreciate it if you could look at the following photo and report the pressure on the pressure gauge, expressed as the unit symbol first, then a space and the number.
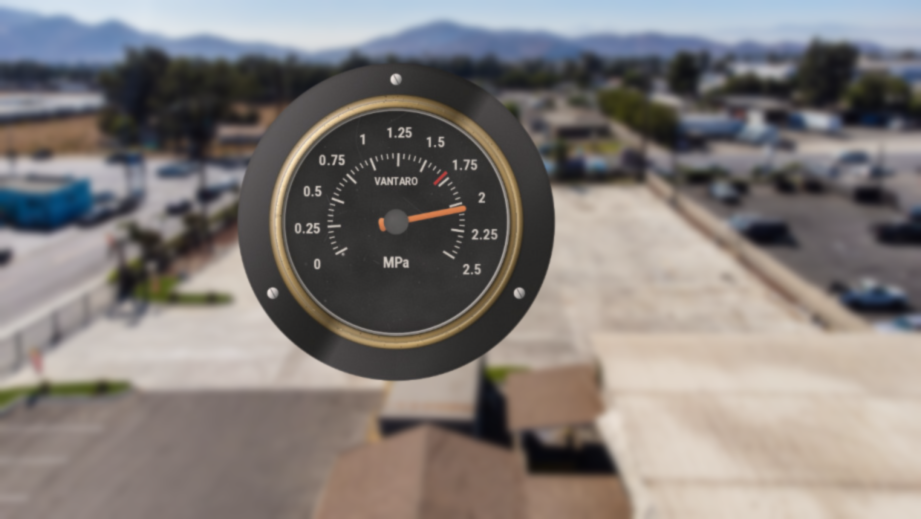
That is MPa 2.05
